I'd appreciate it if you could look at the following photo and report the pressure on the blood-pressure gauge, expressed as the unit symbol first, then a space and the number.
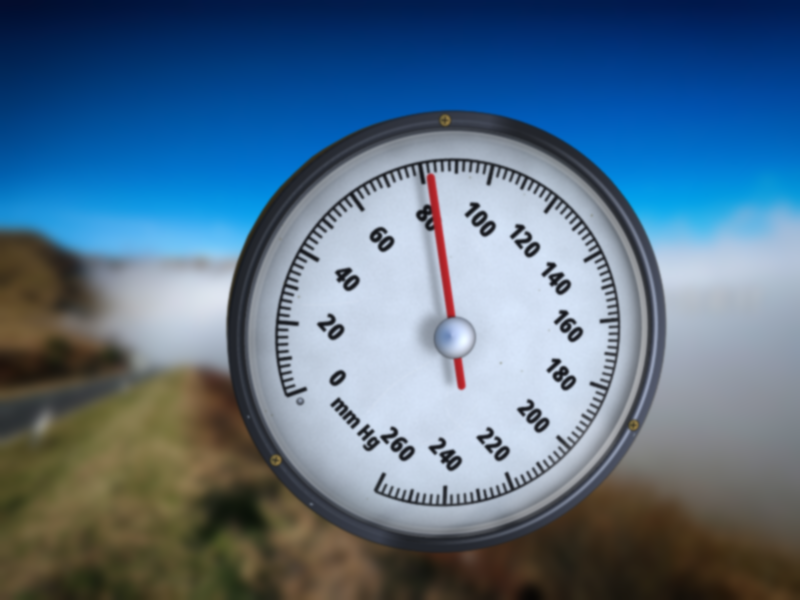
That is mmHg 82
